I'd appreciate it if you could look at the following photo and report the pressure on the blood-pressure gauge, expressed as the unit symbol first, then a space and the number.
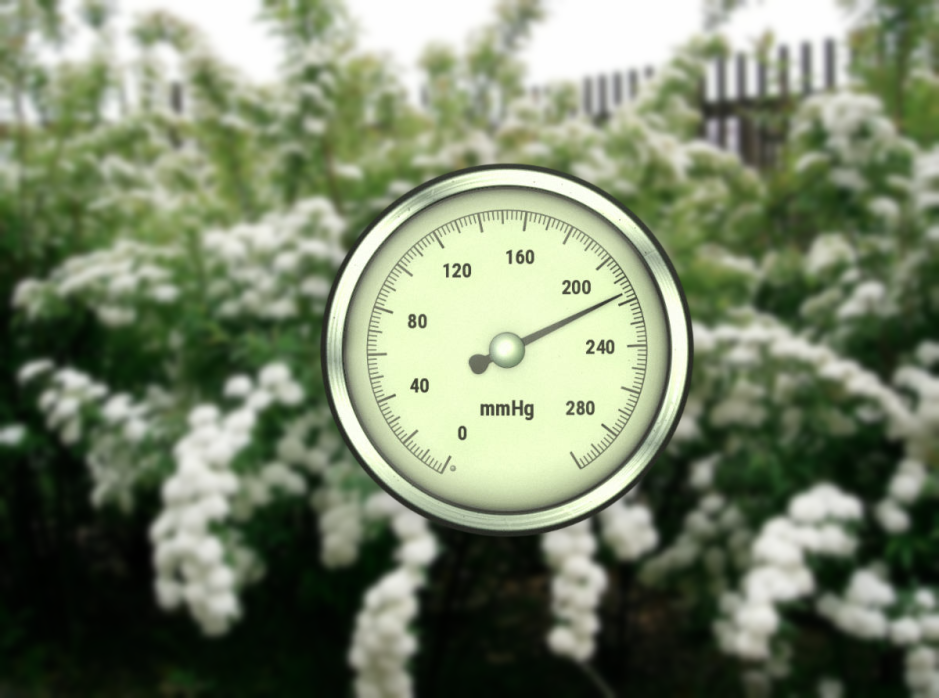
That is mmHg 216
